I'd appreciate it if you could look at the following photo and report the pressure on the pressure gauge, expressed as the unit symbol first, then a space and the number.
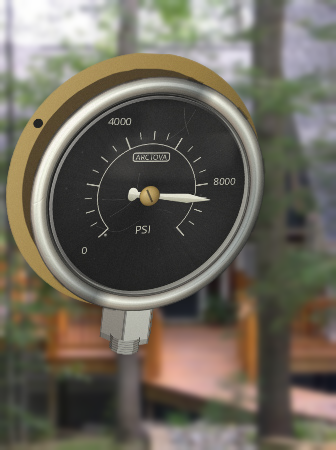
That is psi 8500
